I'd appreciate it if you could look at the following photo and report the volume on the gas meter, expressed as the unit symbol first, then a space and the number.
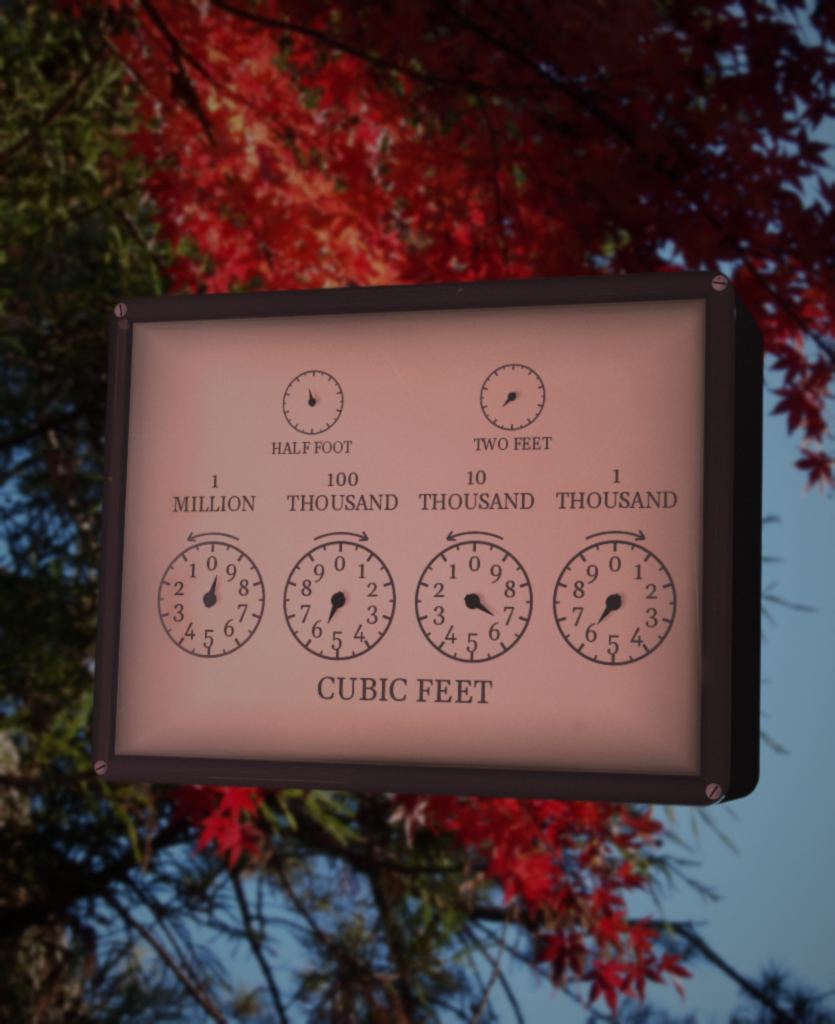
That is ft³ 956600
